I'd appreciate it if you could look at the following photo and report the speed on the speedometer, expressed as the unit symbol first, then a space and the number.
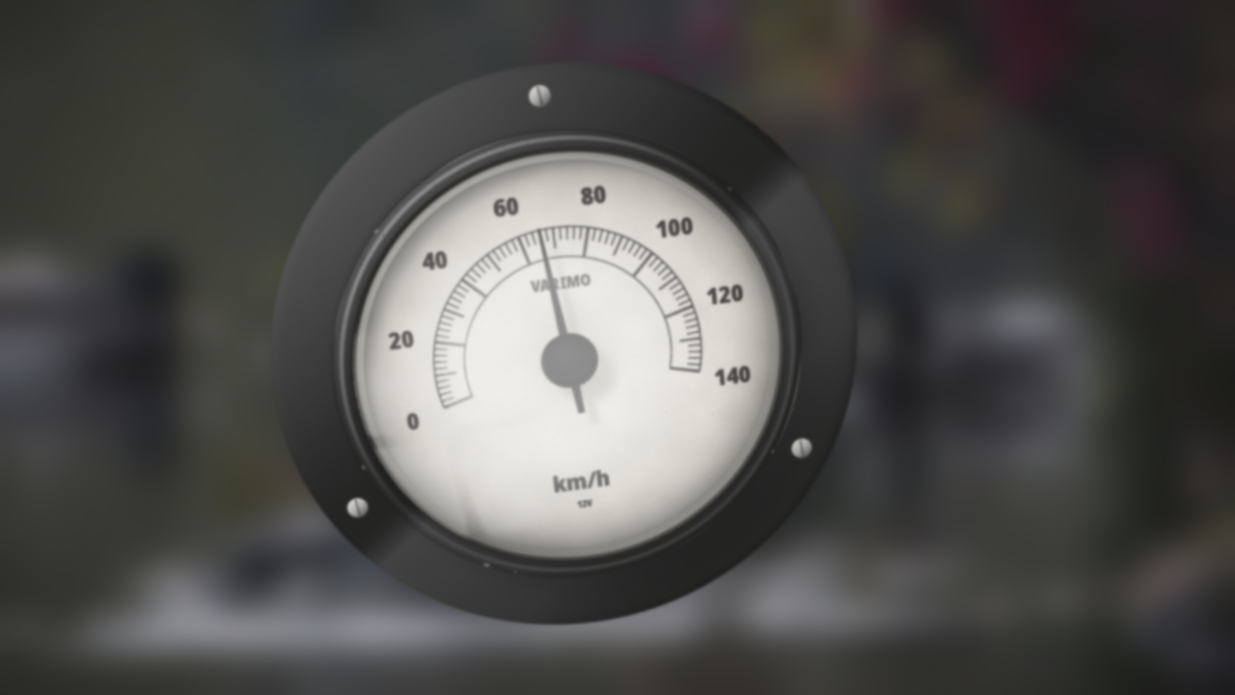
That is km/h 66
